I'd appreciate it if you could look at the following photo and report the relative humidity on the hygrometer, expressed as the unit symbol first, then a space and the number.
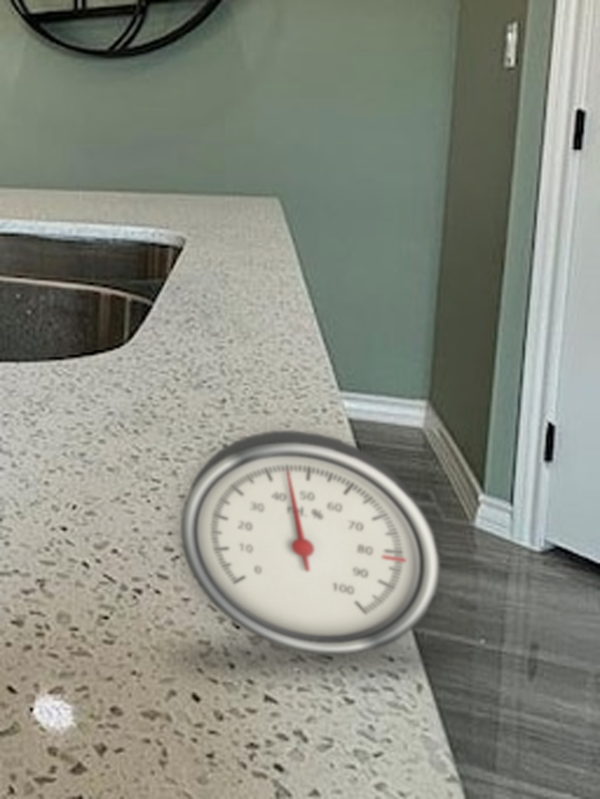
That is % 45
